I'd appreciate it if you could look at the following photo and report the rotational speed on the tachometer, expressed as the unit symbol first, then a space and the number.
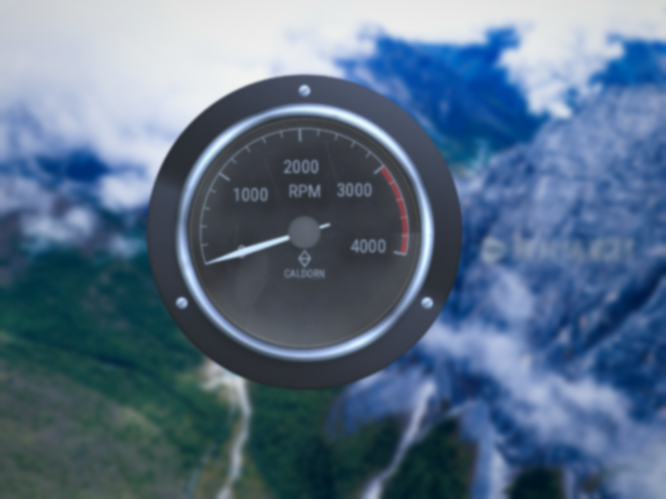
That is rpm 0
